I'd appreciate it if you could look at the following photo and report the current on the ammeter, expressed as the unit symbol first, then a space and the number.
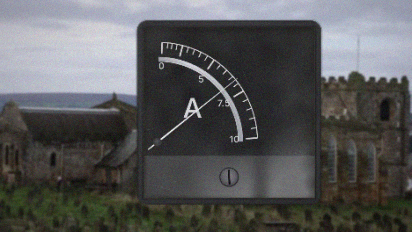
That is A 6.75
